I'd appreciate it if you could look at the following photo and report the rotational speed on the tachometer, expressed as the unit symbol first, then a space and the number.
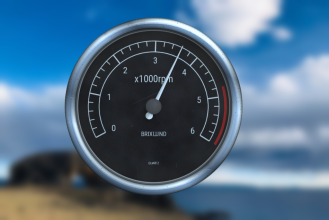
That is rpm 3600
